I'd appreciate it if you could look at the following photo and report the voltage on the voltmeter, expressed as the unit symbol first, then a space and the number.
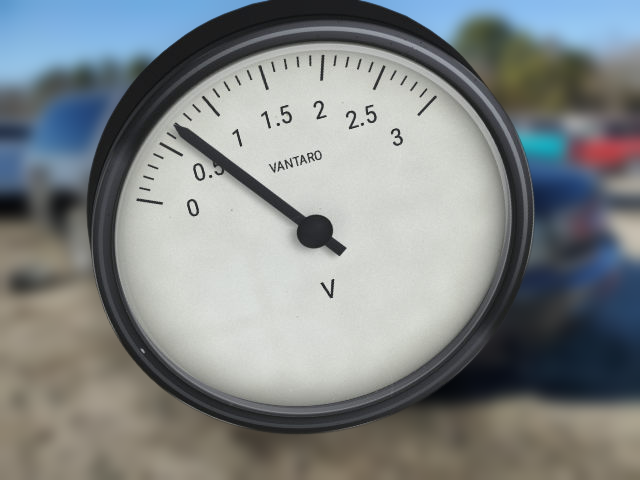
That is V 0.7
